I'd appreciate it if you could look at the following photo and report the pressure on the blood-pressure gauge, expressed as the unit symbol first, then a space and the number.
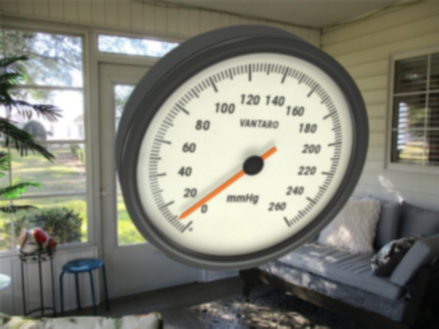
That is mmHg 10
